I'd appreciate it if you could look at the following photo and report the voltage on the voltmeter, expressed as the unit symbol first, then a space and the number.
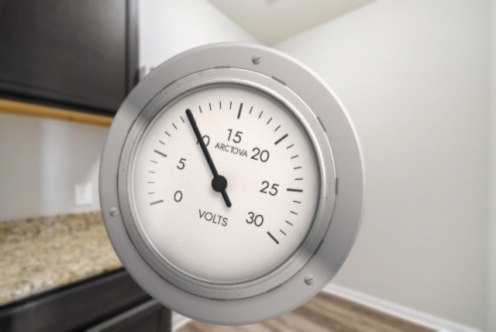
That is V 10
